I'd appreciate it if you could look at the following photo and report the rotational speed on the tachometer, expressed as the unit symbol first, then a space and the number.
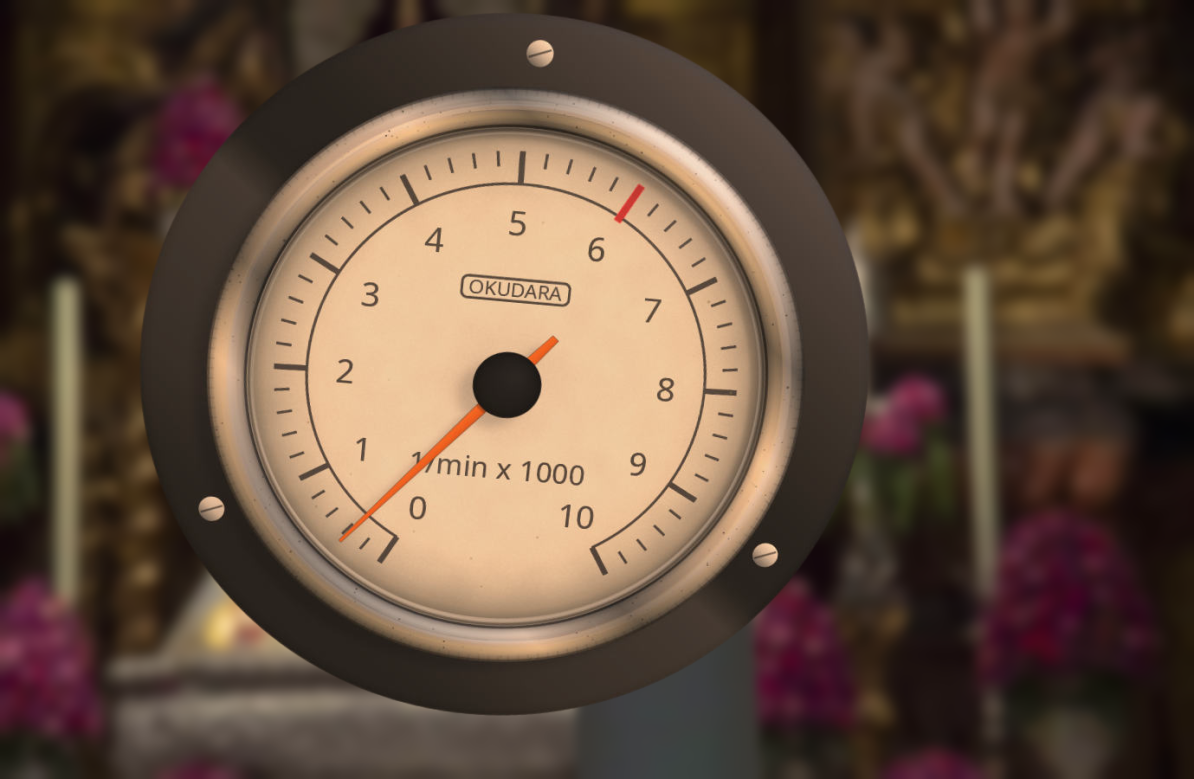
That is rpm 400
